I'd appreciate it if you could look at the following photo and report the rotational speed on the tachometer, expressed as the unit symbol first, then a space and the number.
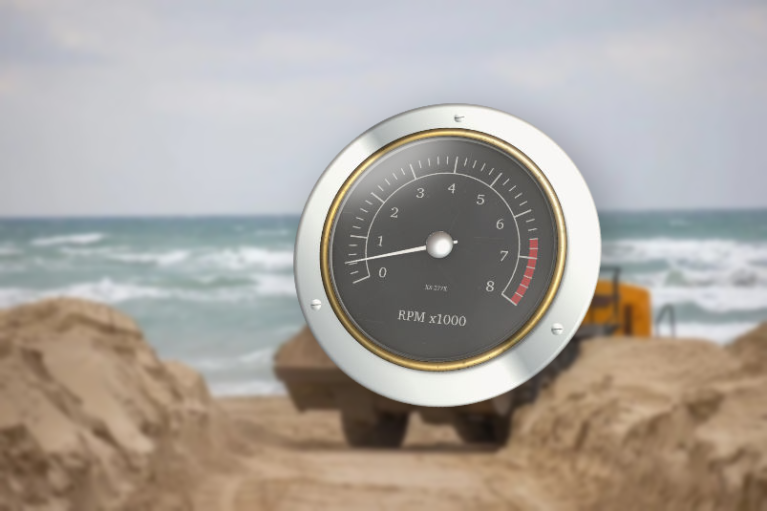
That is rpm 400
